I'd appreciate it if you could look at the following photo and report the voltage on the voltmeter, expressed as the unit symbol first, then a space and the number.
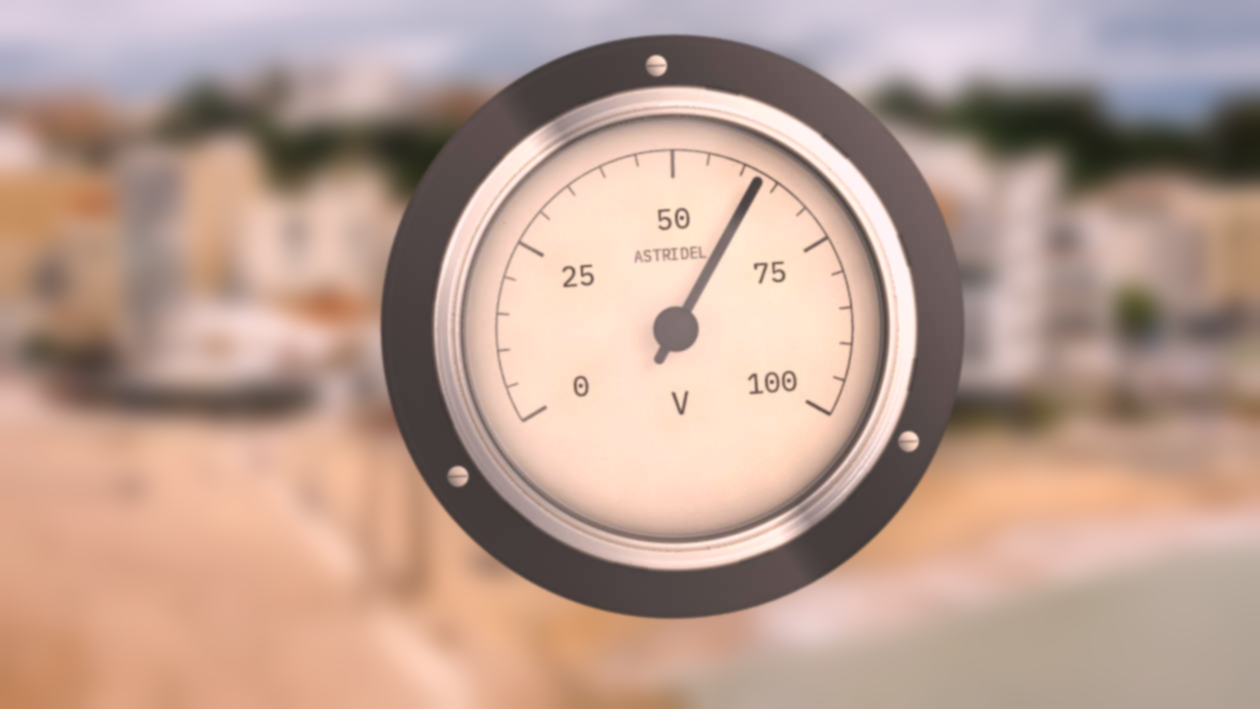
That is V 62.5
